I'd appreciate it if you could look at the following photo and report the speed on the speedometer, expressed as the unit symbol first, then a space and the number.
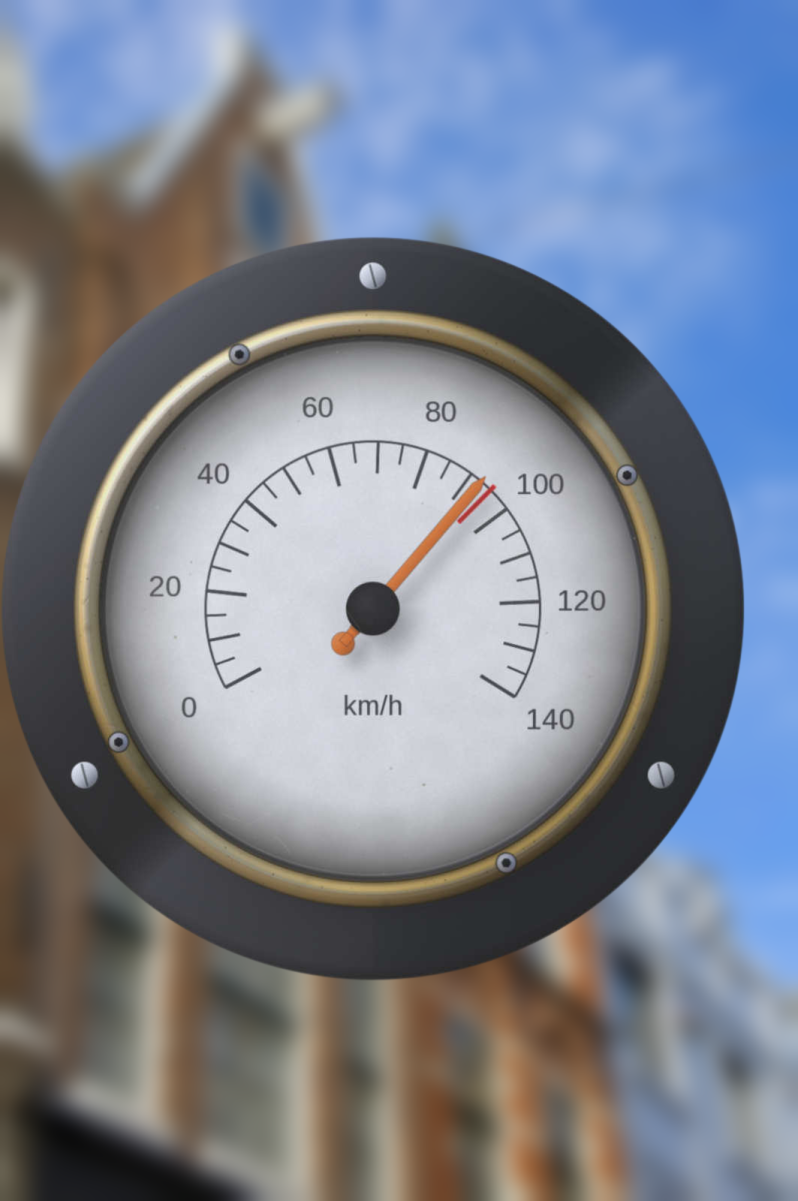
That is km/h 92.5
